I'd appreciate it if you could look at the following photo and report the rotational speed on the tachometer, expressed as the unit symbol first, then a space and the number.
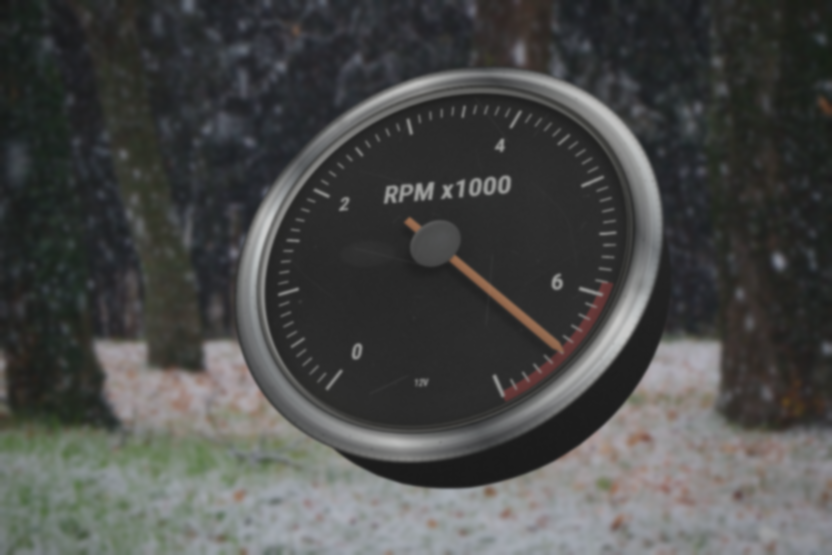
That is rpm 6500
